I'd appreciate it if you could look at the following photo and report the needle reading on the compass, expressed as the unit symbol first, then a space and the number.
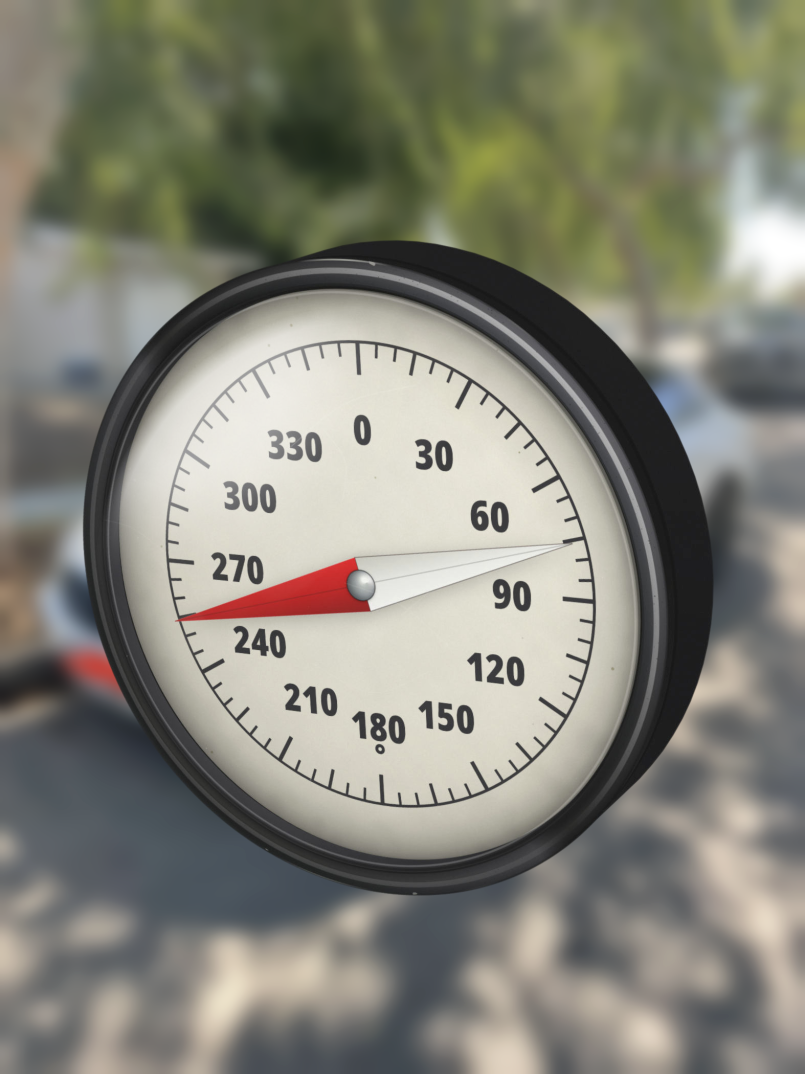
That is ° 255
